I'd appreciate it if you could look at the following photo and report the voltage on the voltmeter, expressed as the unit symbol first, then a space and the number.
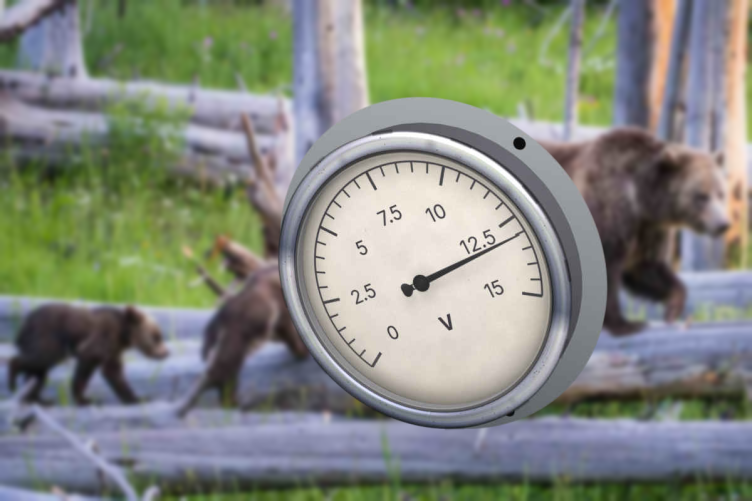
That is V 13
